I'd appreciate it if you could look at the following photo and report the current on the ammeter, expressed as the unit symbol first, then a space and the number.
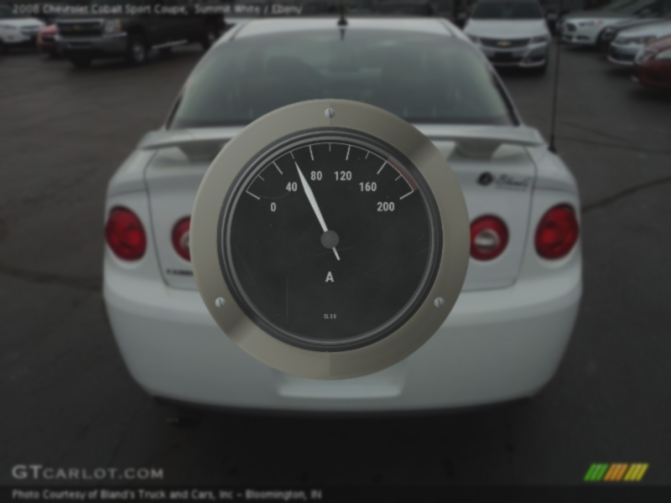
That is A 60
